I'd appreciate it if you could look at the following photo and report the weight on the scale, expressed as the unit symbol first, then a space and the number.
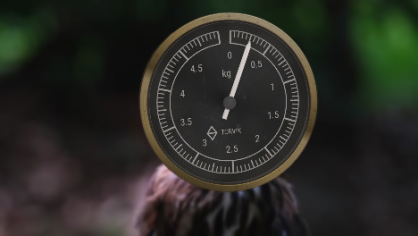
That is kg 0.25
